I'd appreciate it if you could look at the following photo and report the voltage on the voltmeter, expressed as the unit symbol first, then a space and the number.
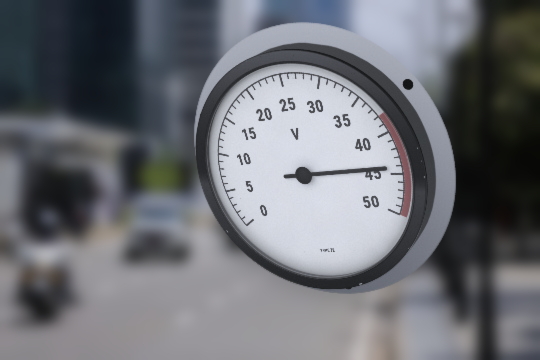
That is V 44
